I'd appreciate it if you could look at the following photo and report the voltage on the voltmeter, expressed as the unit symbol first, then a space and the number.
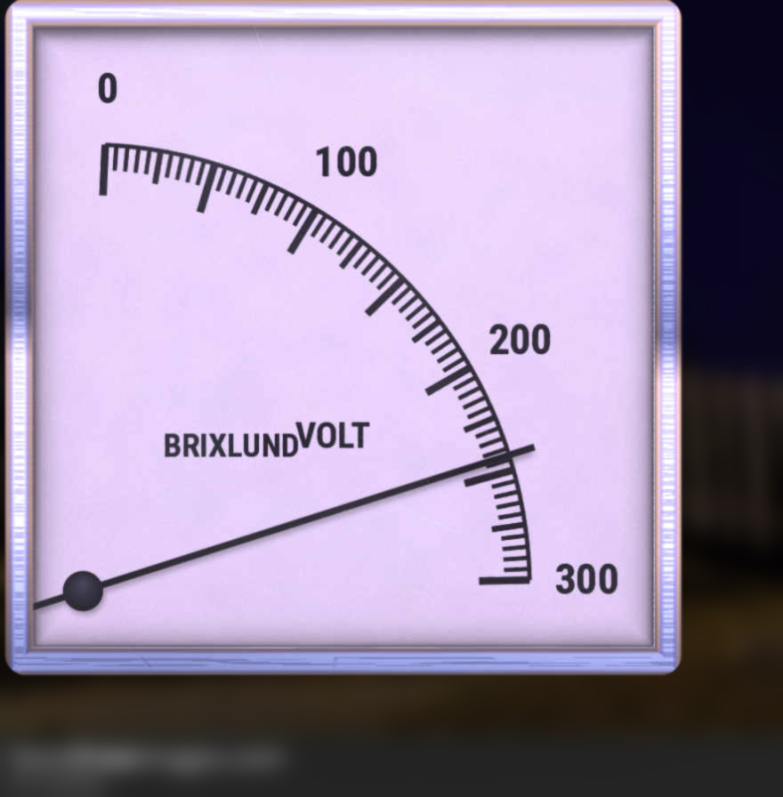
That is V 242.5
